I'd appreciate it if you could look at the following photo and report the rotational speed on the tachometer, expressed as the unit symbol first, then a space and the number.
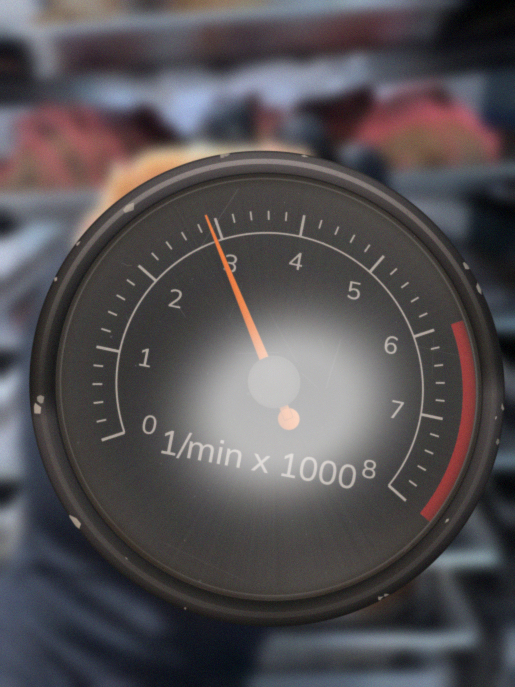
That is rpm 2900
